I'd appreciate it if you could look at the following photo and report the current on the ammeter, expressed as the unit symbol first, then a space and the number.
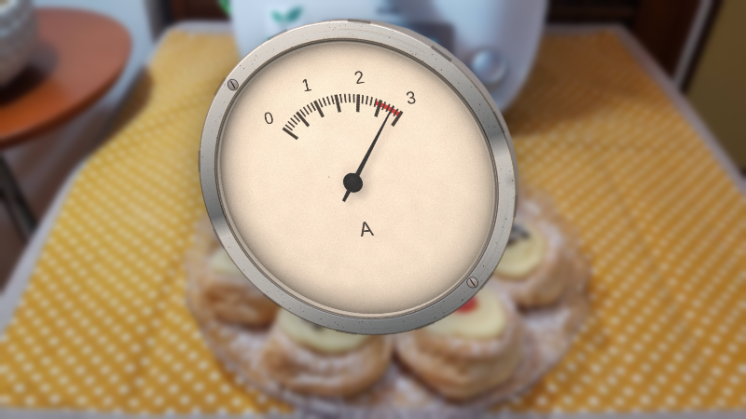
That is A 2.8
